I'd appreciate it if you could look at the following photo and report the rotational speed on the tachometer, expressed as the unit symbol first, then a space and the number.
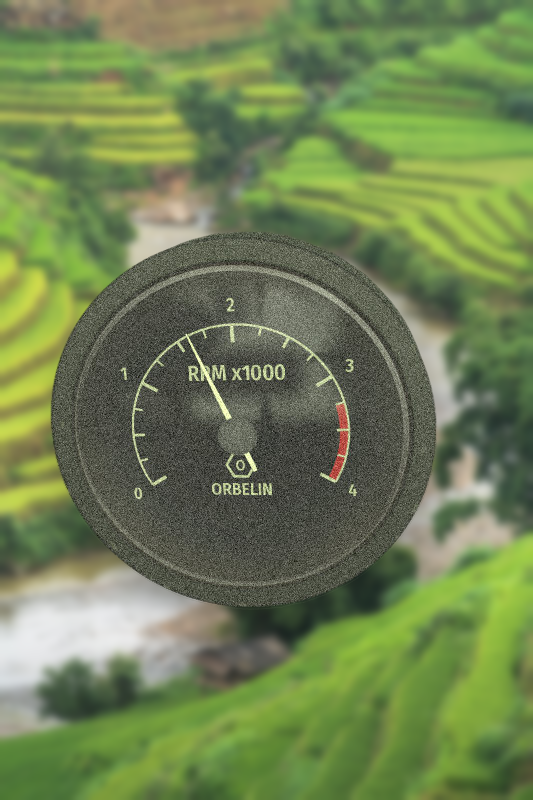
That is rpm 1625
